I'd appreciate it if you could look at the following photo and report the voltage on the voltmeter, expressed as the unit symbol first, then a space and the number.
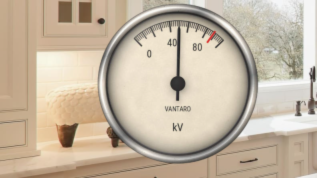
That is kV 50
